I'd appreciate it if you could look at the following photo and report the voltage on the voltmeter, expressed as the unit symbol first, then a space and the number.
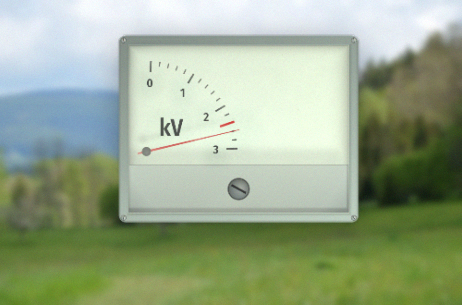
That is kV 2.6
